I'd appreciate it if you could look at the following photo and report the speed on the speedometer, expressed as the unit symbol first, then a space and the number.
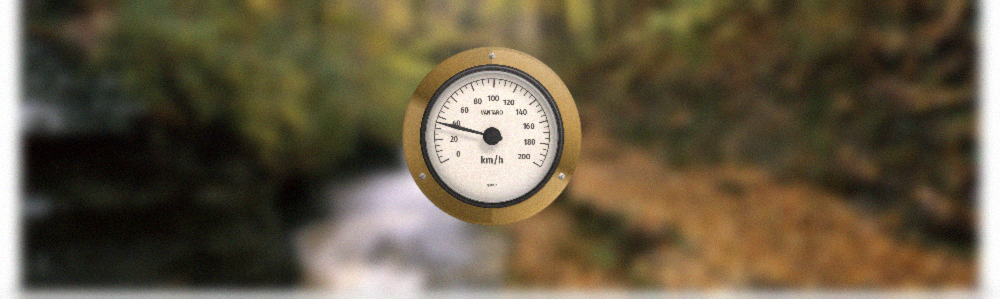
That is km/h 35
